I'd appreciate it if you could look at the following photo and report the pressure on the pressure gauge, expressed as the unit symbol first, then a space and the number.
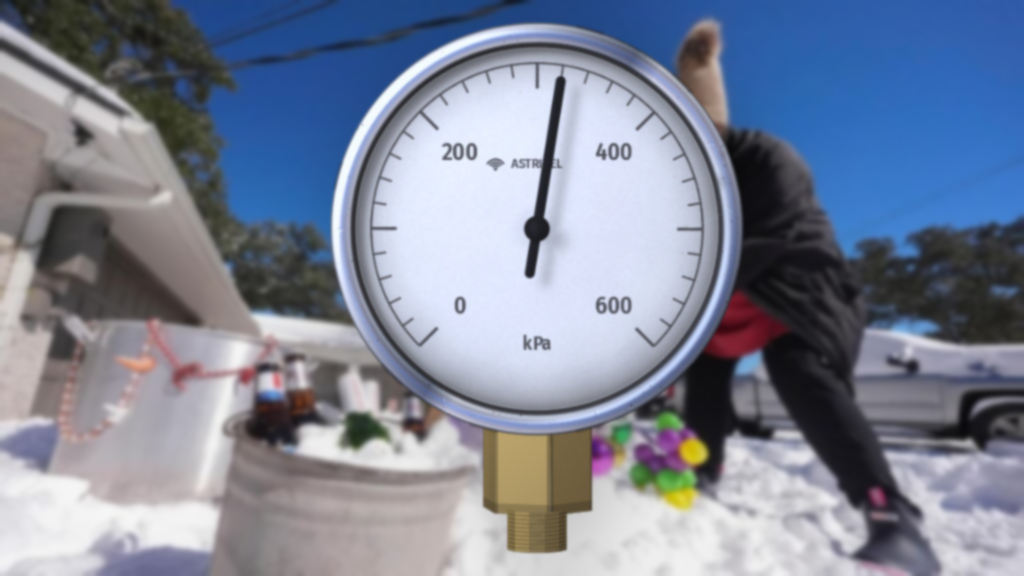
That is kPa 320
